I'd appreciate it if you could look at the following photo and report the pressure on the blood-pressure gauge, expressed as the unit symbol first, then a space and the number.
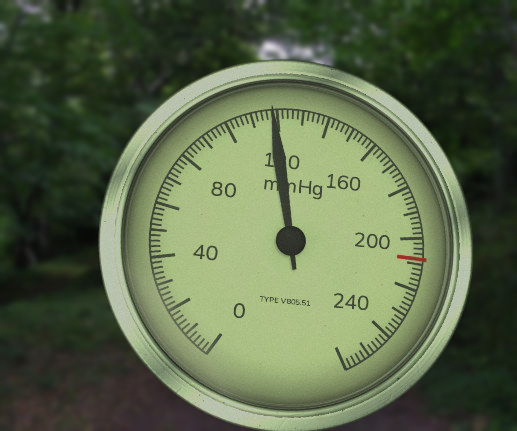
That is mmHg 118
